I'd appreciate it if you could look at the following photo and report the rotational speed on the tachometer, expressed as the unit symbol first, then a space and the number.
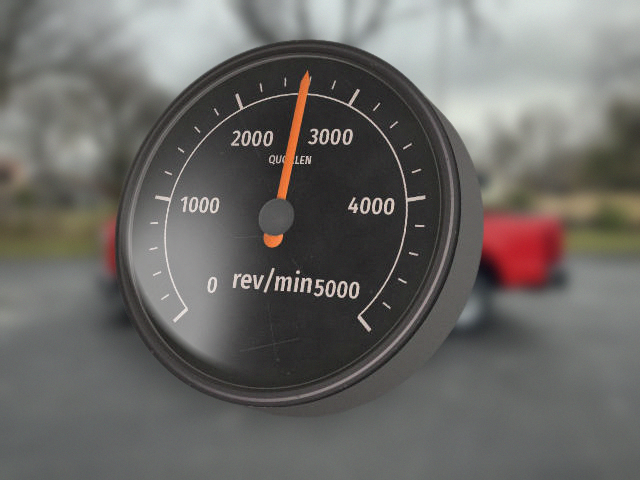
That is rpm 2600
